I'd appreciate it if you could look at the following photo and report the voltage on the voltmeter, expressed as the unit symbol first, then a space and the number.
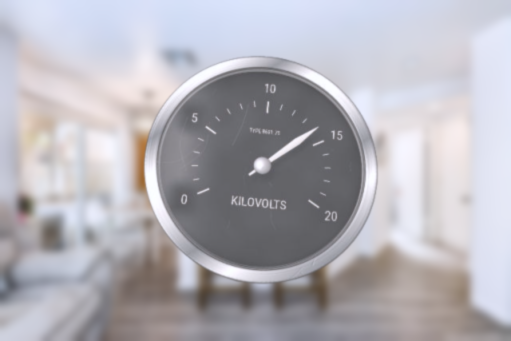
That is kV 14
